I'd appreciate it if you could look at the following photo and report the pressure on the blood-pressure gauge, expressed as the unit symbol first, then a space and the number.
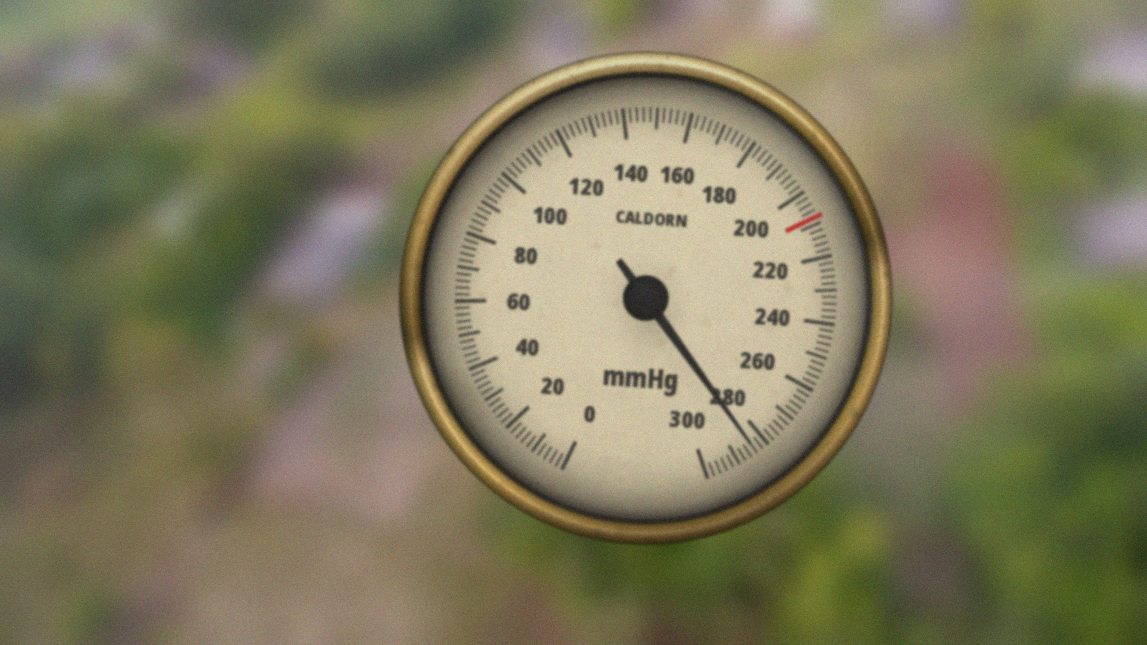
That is mmHg 284
